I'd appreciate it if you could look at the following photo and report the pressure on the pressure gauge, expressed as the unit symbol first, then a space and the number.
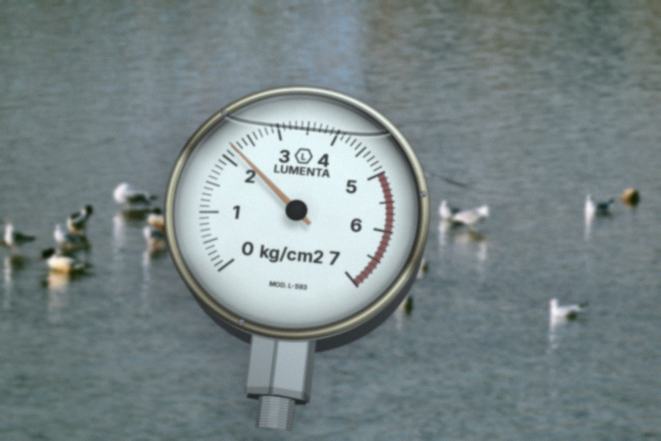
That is kg/cm² 2.2
